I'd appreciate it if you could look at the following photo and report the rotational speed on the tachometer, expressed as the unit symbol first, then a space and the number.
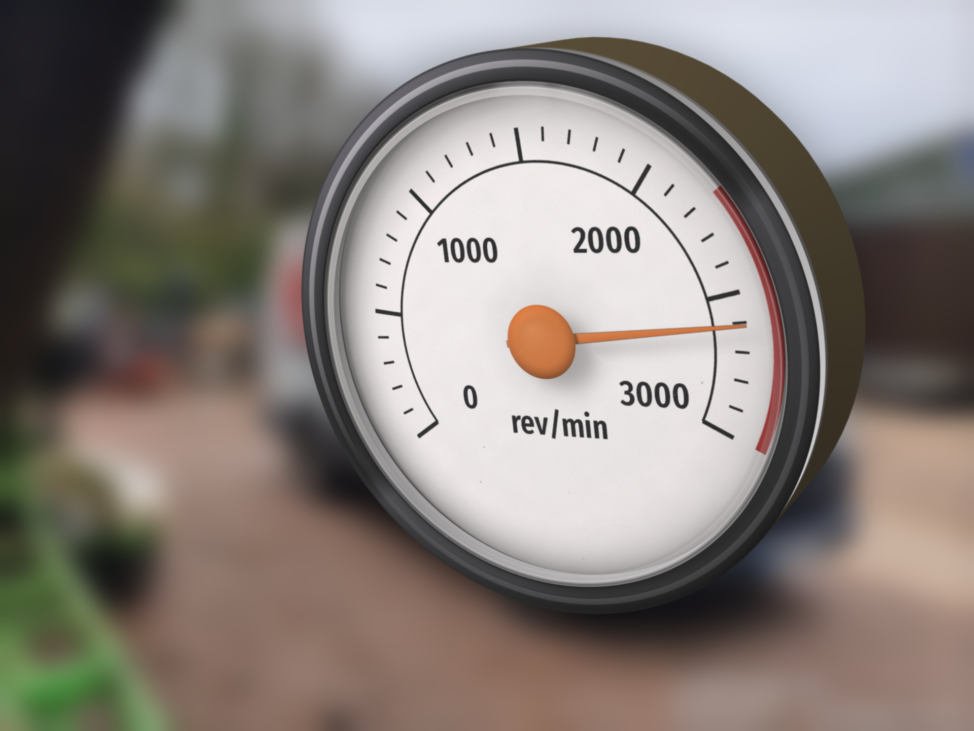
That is rpm 2600
